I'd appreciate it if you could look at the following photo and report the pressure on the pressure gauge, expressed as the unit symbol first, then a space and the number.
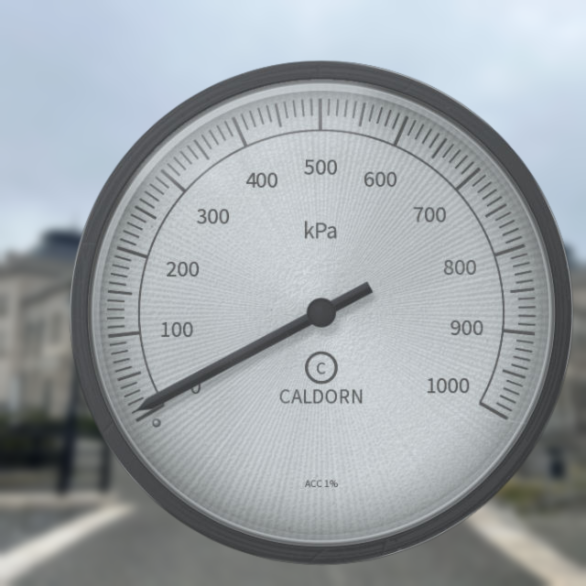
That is kPa 10
